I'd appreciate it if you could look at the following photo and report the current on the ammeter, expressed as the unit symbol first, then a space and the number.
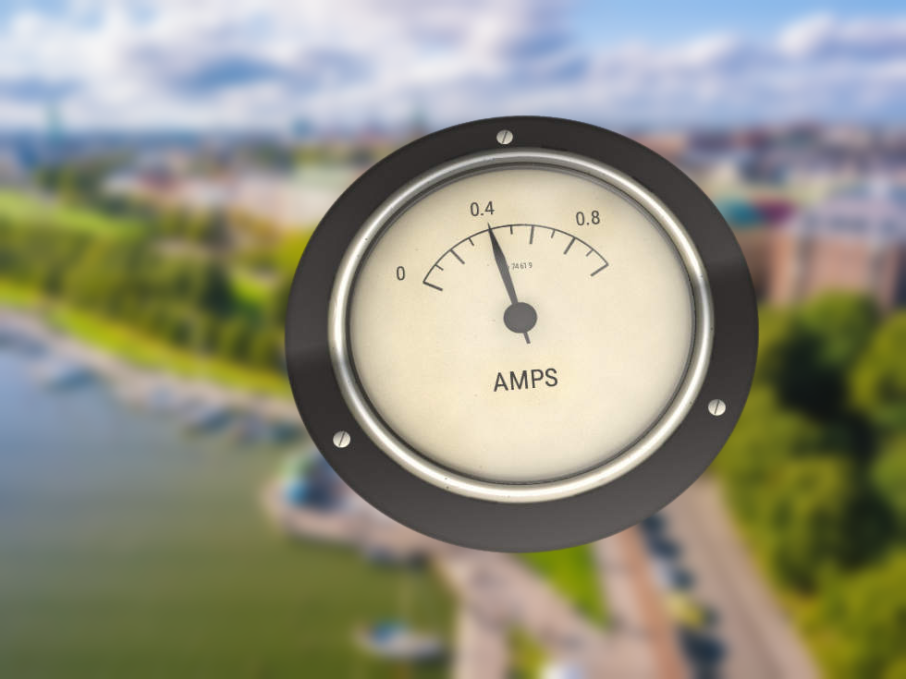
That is A 0.4
